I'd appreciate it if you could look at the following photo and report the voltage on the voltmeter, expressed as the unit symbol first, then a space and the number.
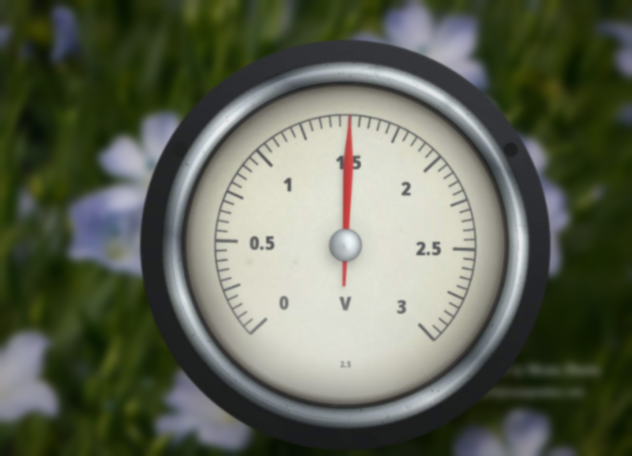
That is V 1.5
